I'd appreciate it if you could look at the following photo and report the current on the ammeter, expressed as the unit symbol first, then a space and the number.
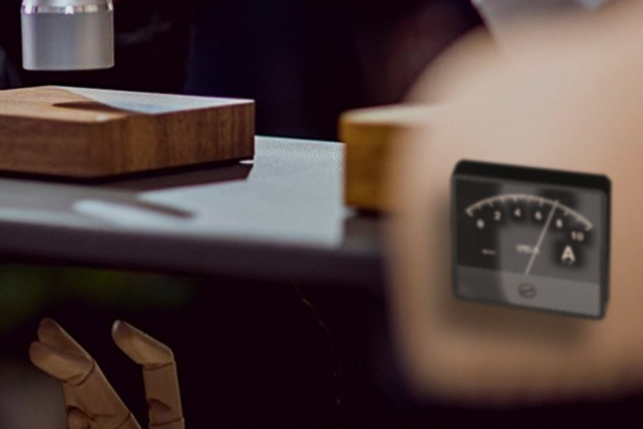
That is A 7
